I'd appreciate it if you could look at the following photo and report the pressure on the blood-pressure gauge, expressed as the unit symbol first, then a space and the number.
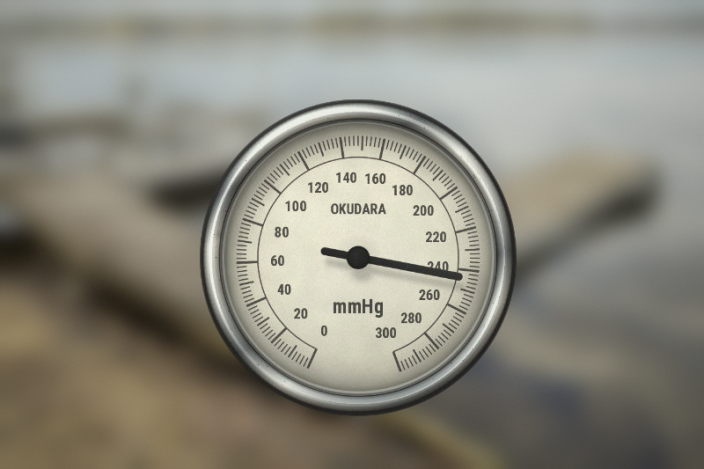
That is mmHg 244
